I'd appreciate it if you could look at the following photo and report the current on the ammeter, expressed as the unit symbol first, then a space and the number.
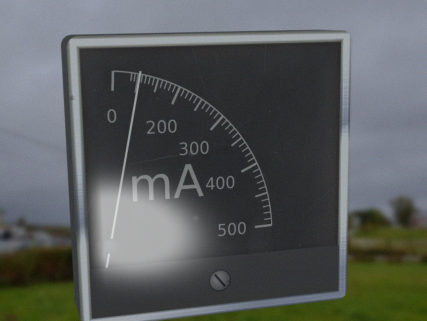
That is mA 100
